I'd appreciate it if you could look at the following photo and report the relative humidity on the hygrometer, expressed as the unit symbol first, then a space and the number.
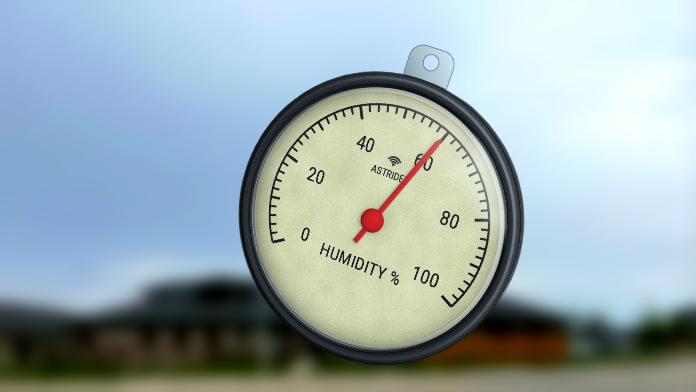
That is % 60
